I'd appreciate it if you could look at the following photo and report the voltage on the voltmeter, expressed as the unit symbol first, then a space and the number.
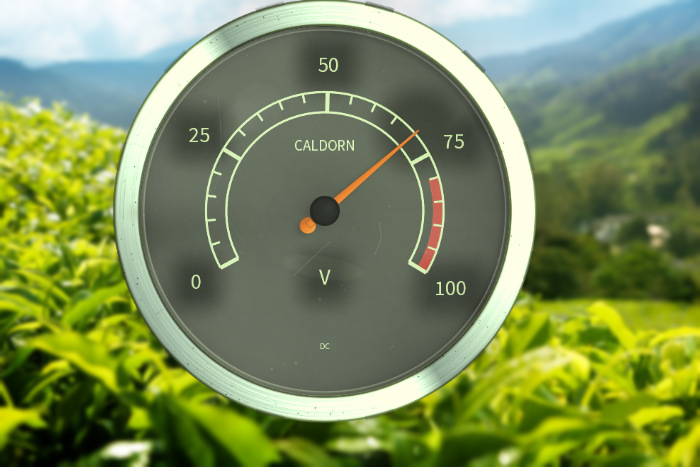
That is V 70
